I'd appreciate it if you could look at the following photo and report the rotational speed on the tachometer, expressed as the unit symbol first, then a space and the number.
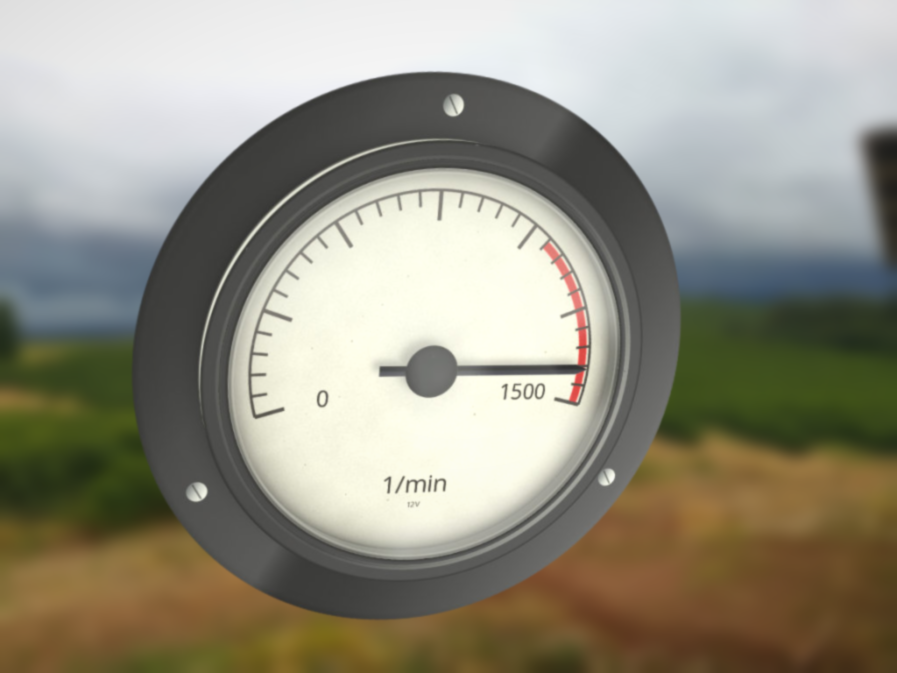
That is rpm 1400
